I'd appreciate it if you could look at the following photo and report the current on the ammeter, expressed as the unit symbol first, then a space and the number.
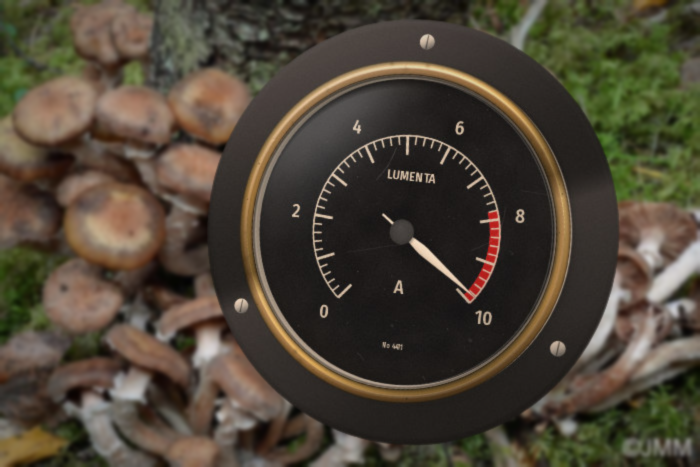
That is A 9.8
